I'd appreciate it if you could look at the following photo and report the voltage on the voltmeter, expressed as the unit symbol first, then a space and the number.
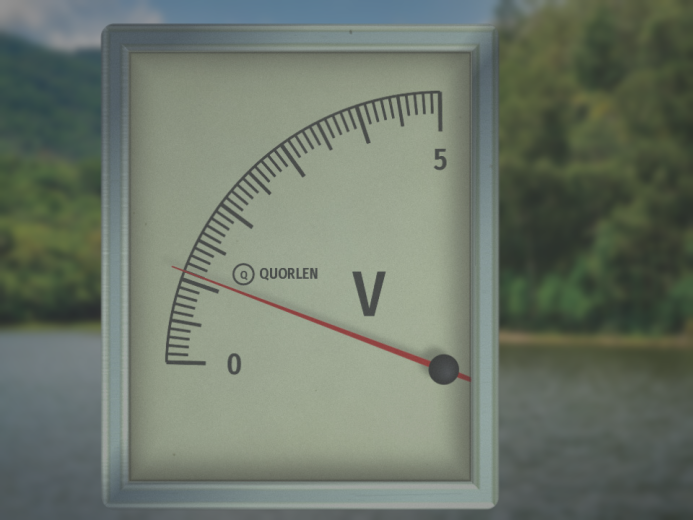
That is V 1.1
